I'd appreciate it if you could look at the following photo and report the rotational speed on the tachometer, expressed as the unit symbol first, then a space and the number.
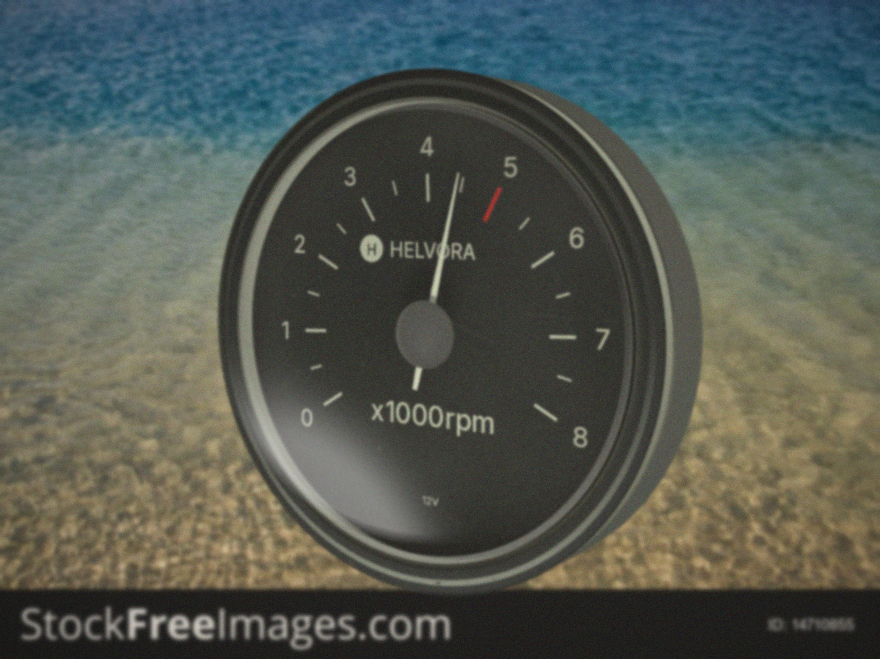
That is rpm 4500
